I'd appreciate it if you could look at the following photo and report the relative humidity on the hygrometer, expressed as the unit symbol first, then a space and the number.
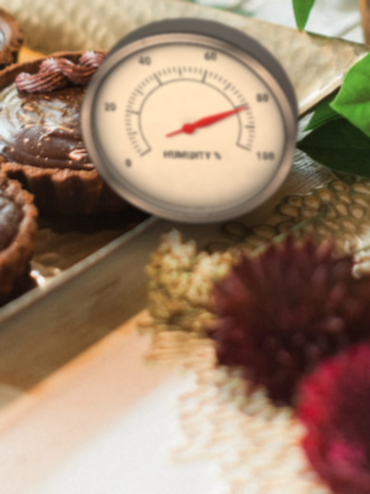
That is % 80
